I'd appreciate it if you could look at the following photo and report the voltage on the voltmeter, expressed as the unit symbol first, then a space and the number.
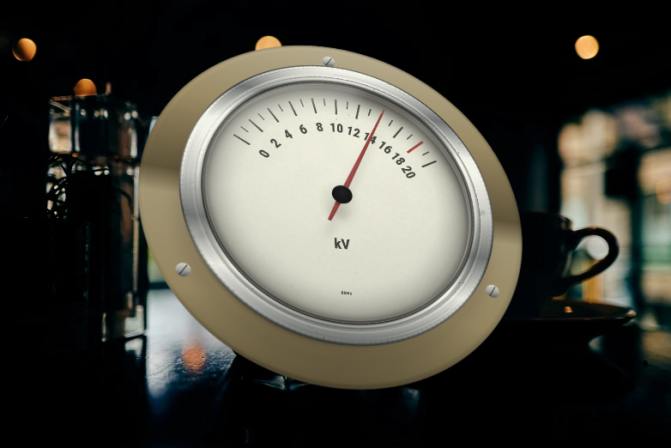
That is kV 14
